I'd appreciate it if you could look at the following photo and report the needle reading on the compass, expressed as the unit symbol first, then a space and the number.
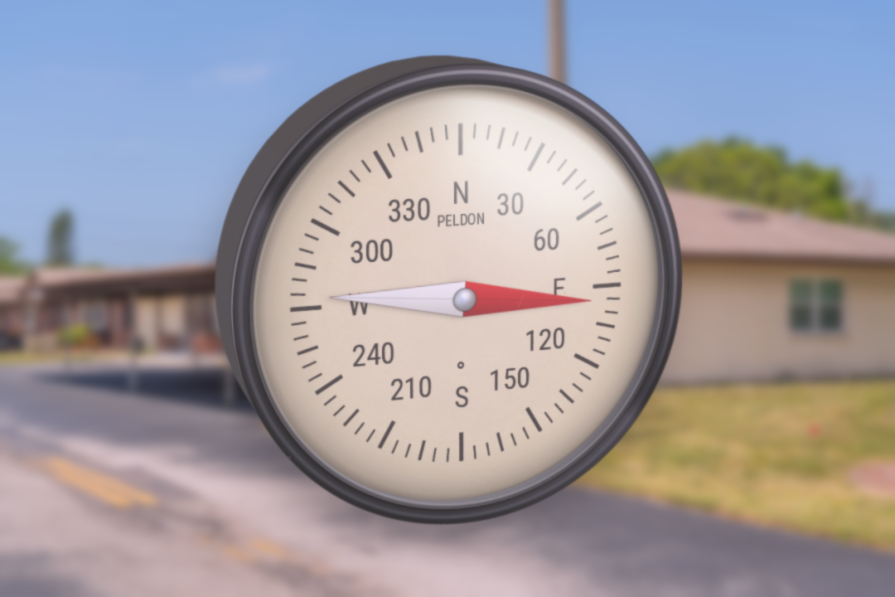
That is ° 95
